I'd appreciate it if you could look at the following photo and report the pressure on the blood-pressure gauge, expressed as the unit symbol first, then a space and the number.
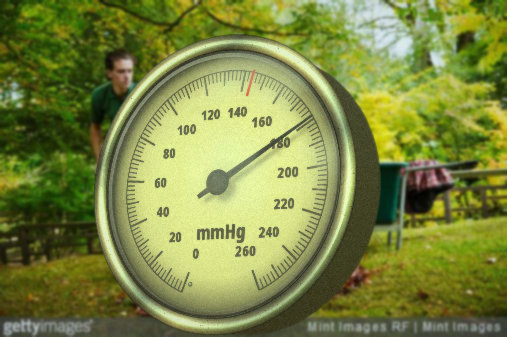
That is mmHg 180
